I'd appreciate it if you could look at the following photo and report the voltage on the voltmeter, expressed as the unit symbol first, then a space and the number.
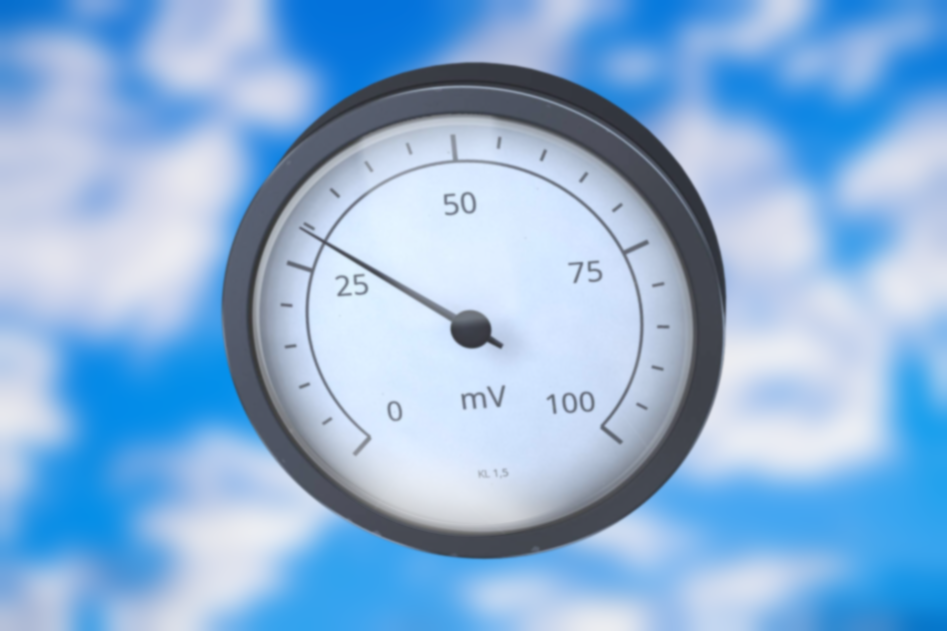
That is mV 30
